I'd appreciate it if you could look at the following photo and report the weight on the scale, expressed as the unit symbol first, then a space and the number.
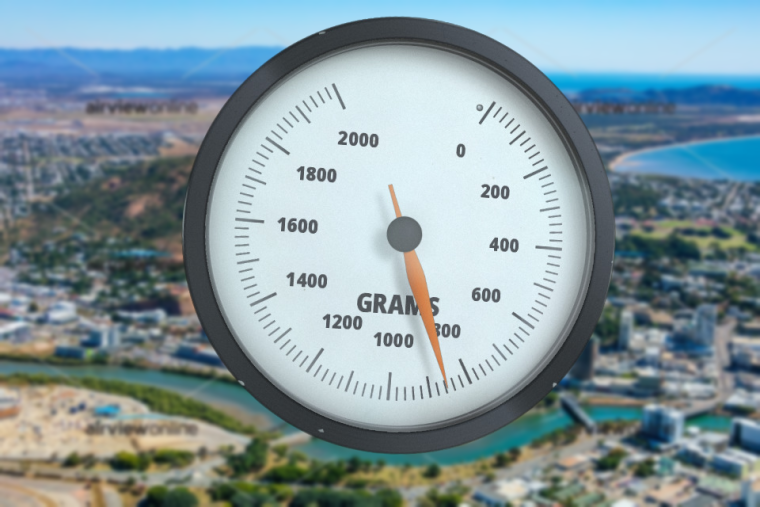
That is g 860
